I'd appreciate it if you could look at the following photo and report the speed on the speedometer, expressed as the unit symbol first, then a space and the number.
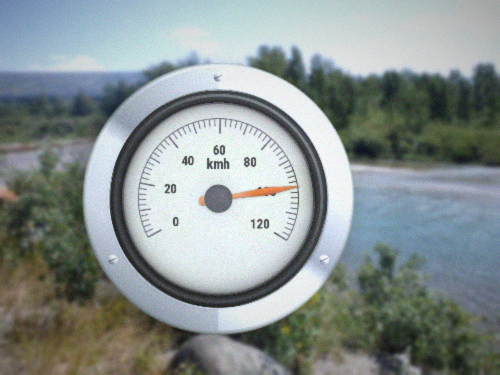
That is km/h 100
